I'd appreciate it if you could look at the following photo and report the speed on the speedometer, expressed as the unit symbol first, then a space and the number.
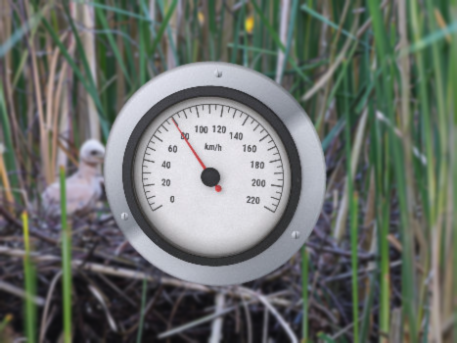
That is km/h 80
